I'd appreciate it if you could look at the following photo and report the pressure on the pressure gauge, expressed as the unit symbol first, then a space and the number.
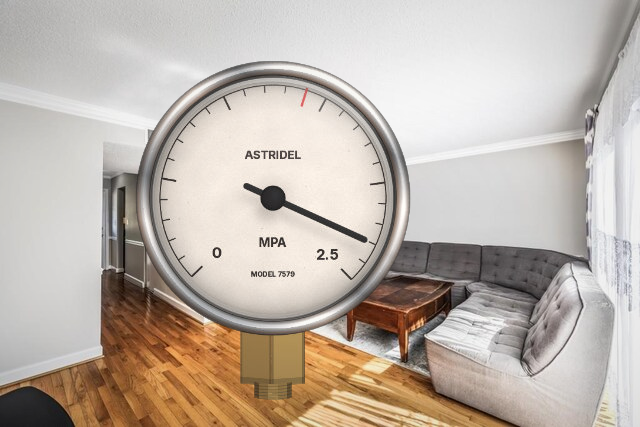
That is MPa 2.3
